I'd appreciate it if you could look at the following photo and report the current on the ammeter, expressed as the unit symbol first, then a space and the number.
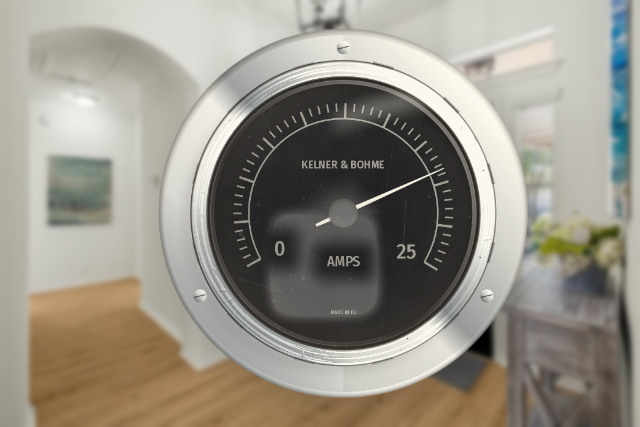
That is A 19.25
